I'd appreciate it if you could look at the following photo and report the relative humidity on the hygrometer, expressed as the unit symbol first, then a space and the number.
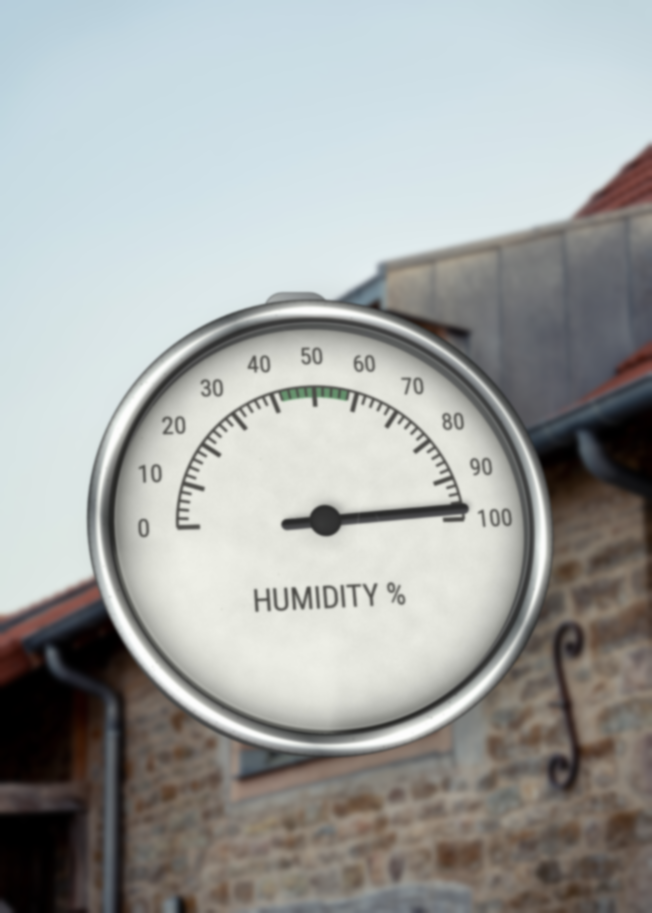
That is % 98
